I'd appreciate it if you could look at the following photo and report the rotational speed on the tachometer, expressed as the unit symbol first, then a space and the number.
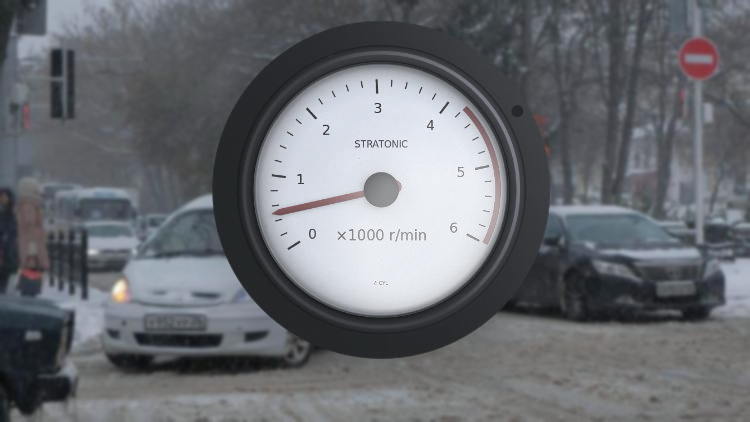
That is rpm 500
